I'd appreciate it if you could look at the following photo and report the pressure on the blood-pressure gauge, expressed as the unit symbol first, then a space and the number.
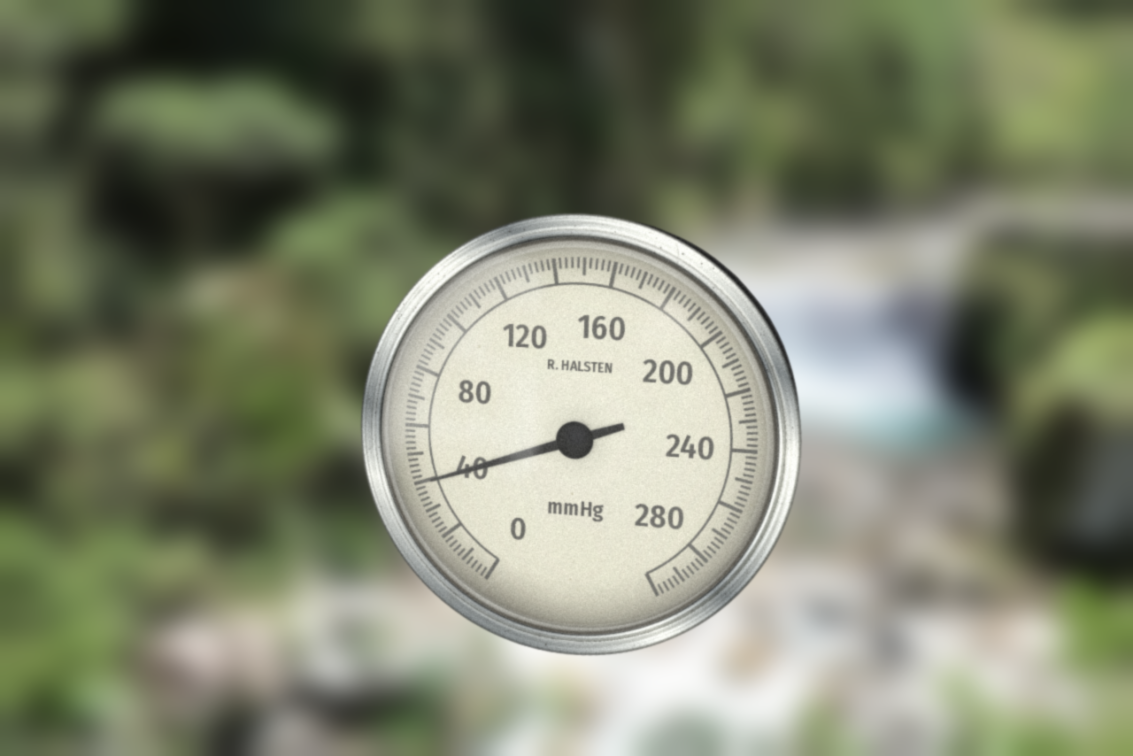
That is mmHg 40
